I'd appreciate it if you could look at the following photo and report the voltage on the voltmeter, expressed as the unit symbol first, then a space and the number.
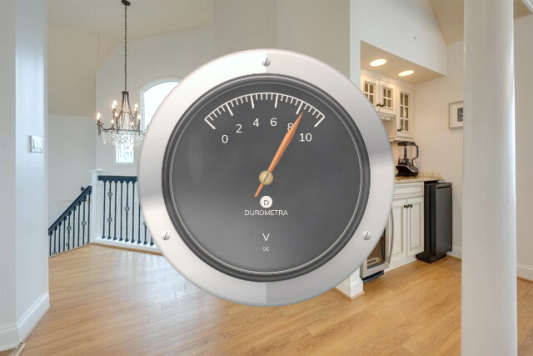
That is V 8.4
